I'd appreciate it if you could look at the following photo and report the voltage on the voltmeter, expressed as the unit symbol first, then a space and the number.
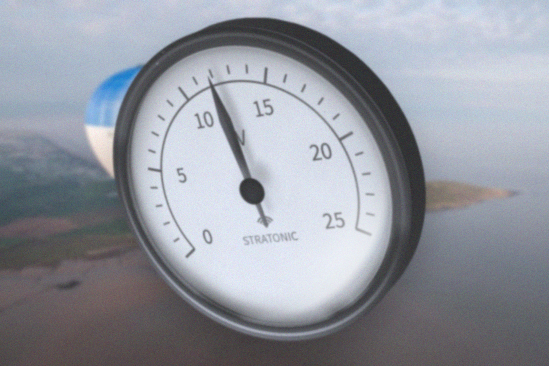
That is V 12
